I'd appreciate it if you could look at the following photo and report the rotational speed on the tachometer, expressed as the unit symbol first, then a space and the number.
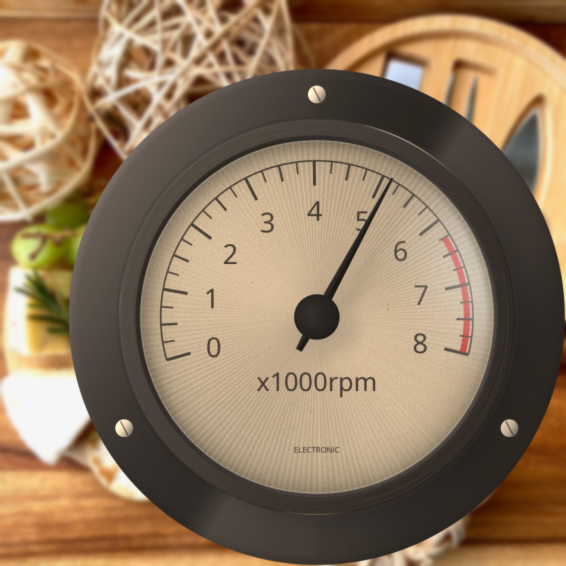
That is rpm 5125
